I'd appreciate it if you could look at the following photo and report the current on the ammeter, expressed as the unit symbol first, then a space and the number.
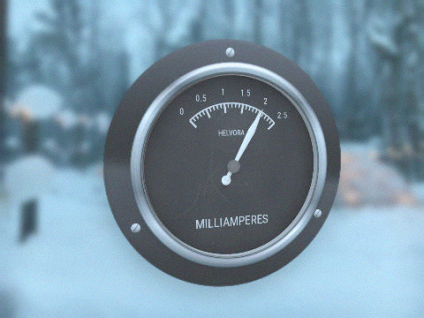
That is mA 2
